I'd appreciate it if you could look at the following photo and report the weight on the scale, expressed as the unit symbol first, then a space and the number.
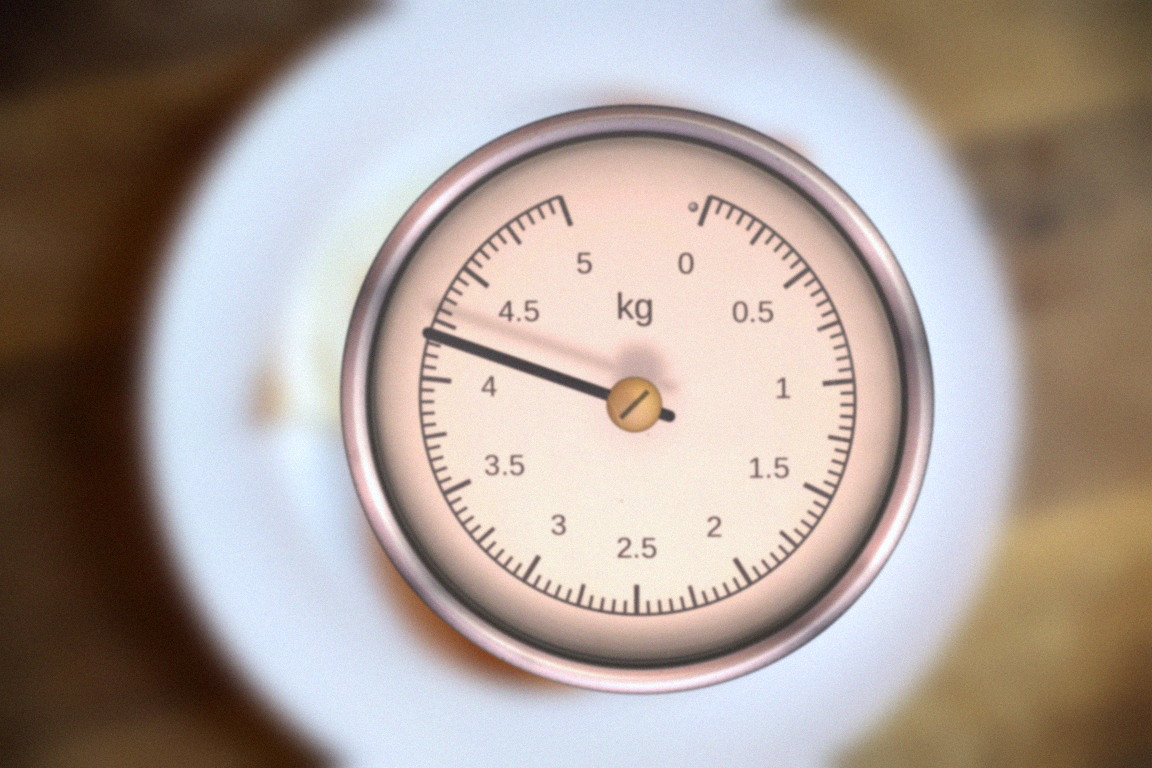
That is kg 4.2
